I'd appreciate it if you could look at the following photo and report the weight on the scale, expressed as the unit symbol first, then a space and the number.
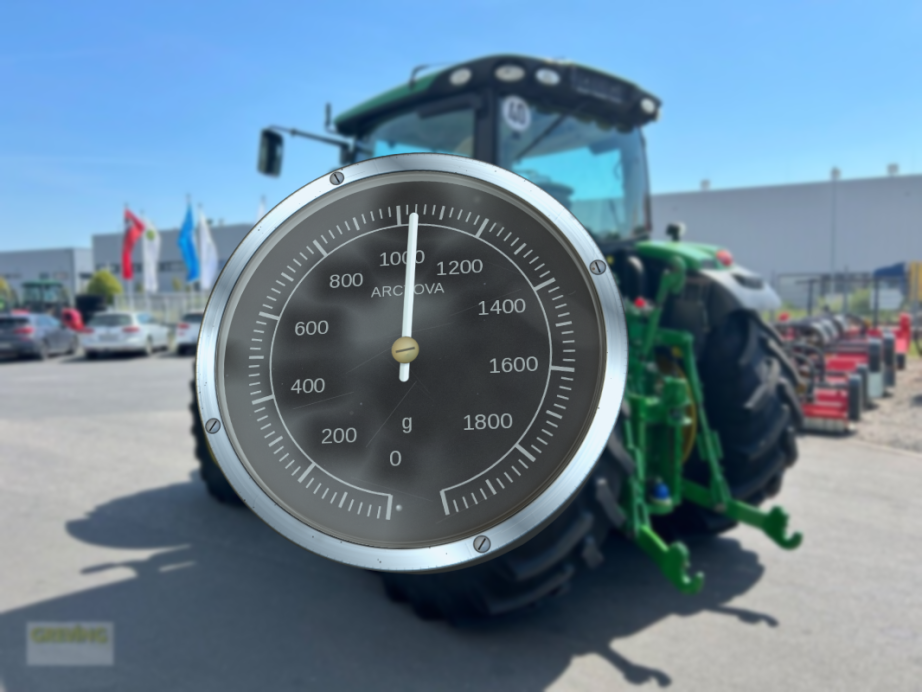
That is g 1040
